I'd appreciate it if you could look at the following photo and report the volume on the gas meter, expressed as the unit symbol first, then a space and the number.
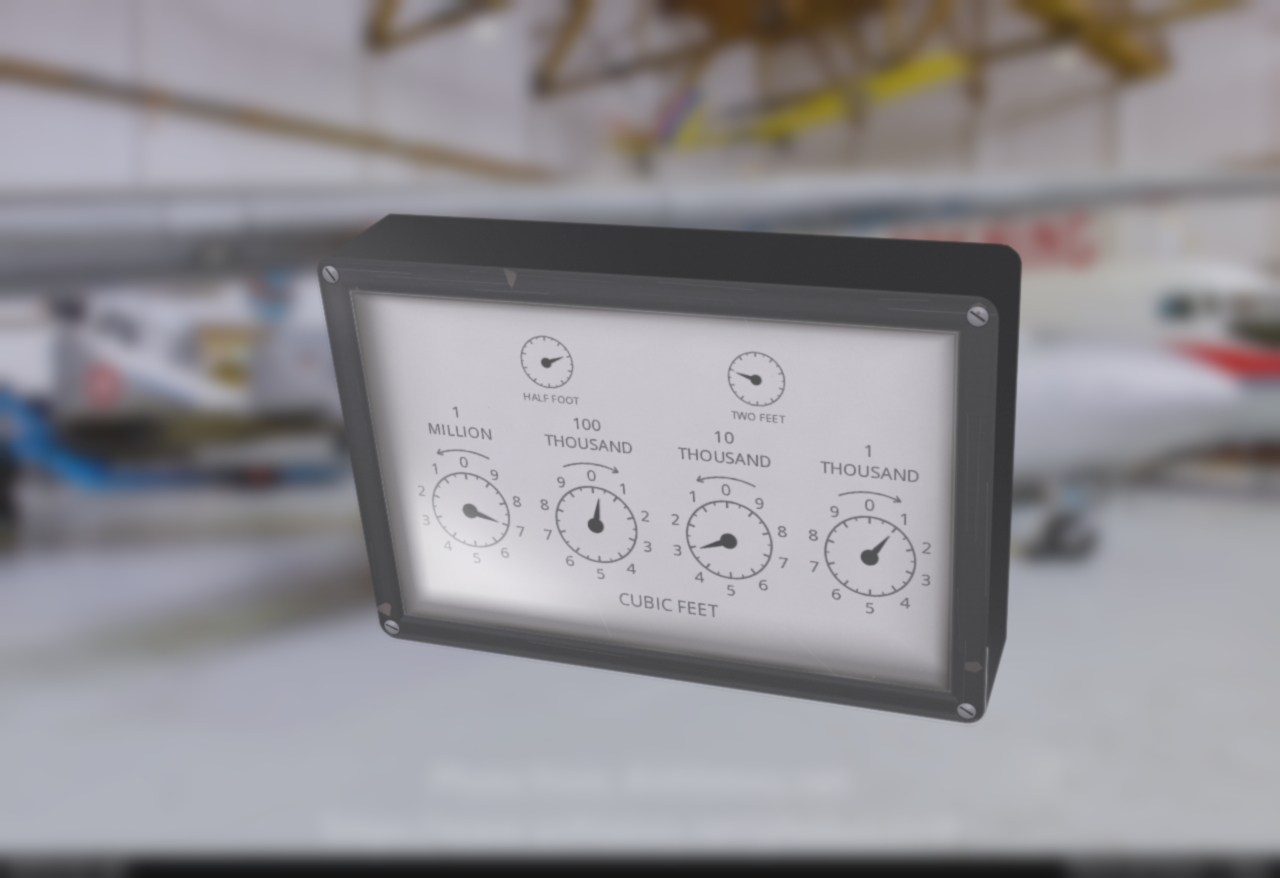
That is ft³ 703100
